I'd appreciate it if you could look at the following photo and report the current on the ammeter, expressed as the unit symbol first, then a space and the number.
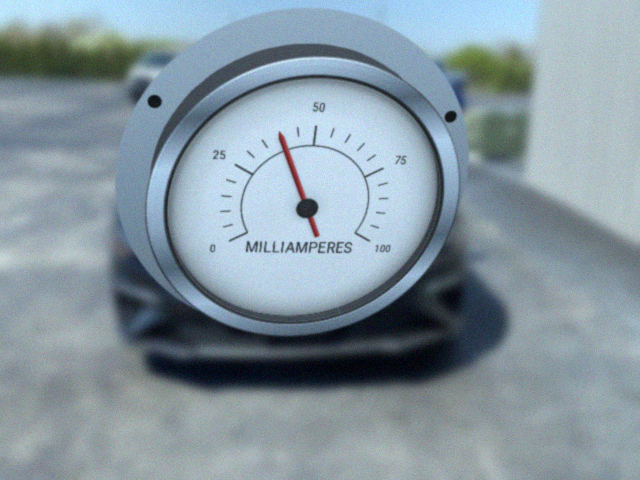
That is mA 40
